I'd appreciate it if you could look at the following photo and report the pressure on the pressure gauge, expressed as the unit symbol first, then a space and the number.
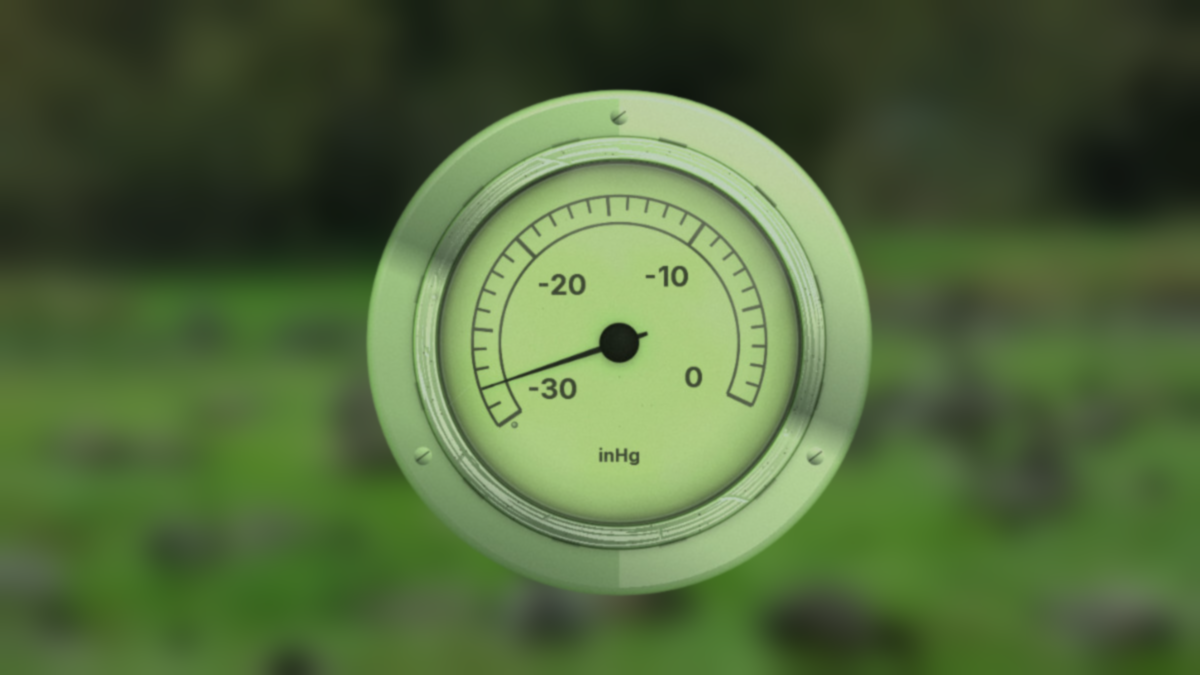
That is inHg -28
